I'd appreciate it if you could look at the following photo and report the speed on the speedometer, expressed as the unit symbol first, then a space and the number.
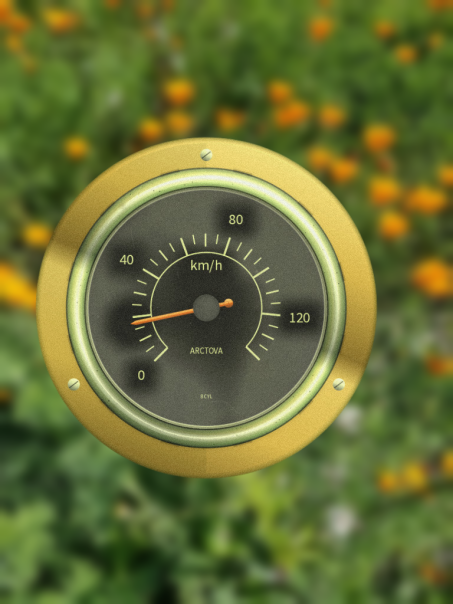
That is km/h 17.5
